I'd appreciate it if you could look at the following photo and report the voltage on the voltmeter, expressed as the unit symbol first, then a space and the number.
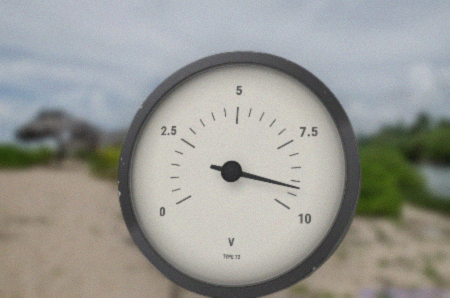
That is V 9.25
